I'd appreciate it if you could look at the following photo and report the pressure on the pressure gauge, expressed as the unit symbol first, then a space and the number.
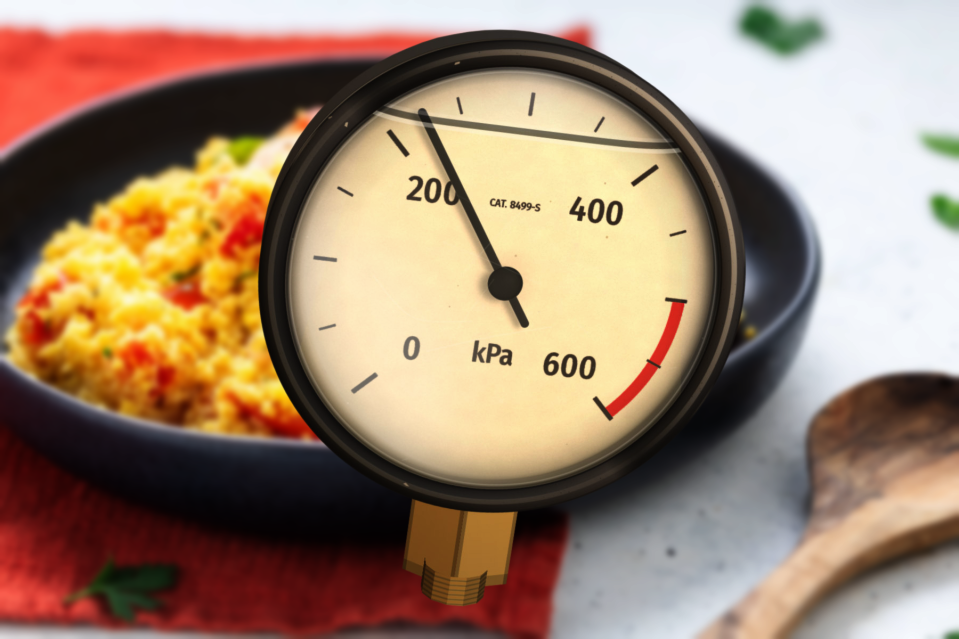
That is kPa 225
